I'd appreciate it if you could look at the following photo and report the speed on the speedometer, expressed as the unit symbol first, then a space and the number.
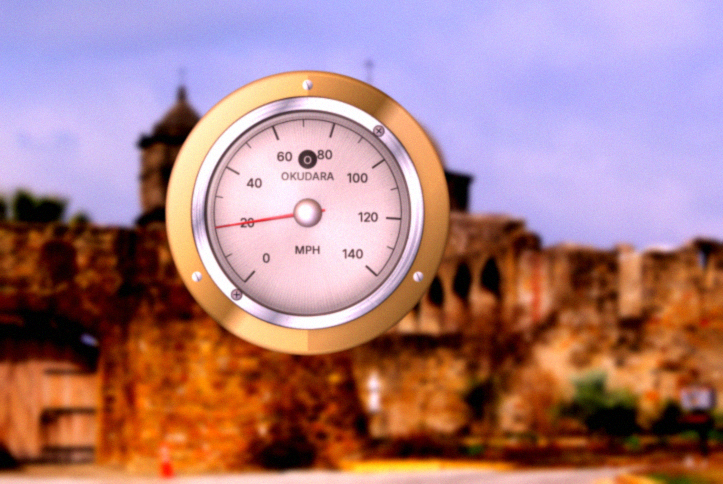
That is mph 20
